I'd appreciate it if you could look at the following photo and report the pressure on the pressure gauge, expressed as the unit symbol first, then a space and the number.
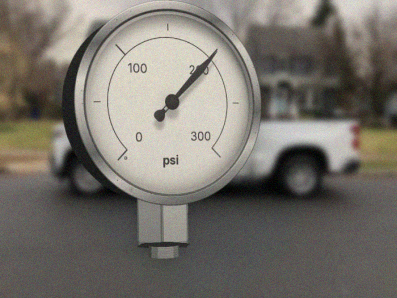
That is psi 200
